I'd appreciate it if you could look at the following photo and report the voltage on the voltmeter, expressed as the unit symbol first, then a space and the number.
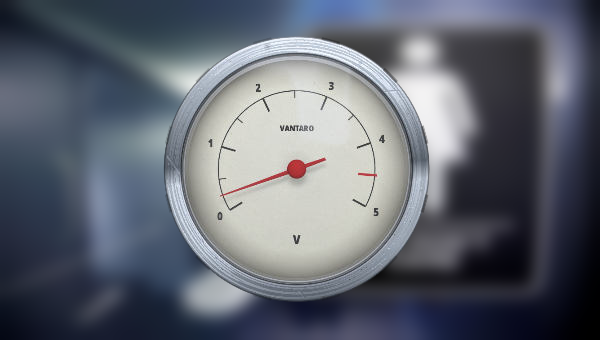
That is V 0.25
